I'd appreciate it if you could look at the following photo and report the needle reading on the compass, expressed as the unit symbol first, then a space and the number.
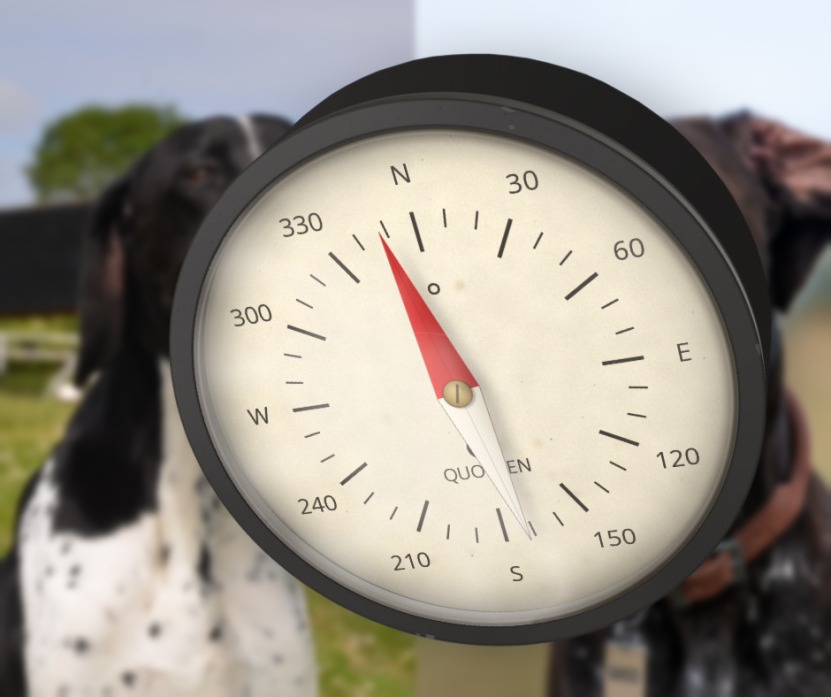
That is ° 350
